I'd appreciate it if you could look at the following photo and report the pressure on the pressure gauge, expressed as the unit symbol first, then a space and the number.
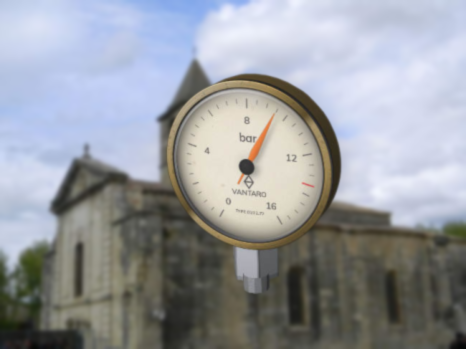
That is bar 9.5
